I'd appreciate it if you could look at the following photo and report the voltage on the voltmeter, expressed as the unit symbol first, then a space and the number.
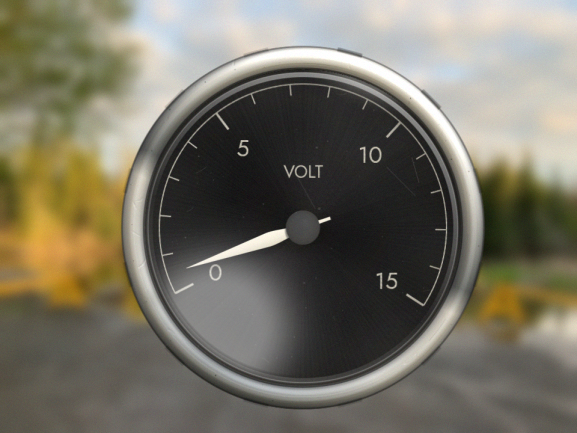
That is V 0.5
